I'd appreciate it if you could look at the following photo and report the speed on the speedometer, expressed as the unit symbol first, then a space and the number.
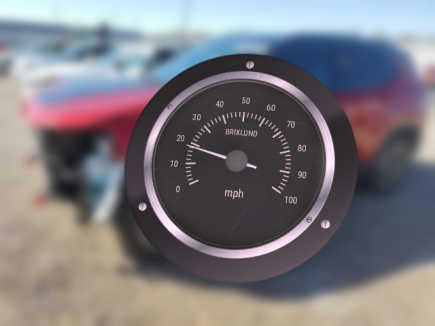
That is mph 18
